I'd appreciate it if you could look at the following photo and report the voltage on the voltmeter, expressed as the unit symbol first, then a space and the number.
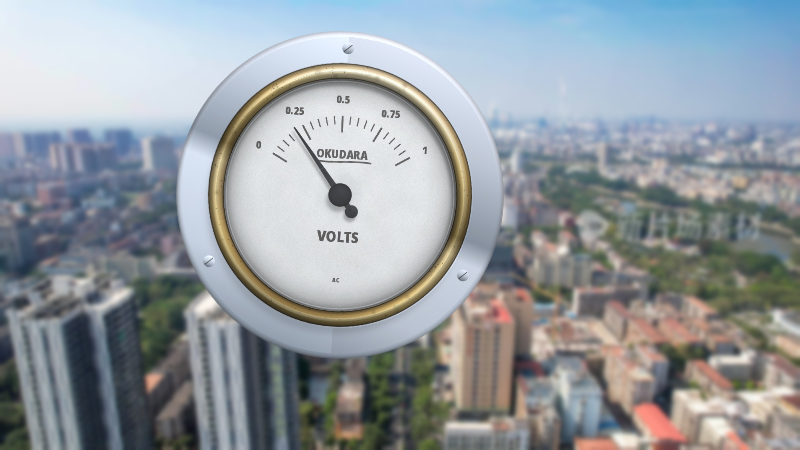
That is V 0.2
